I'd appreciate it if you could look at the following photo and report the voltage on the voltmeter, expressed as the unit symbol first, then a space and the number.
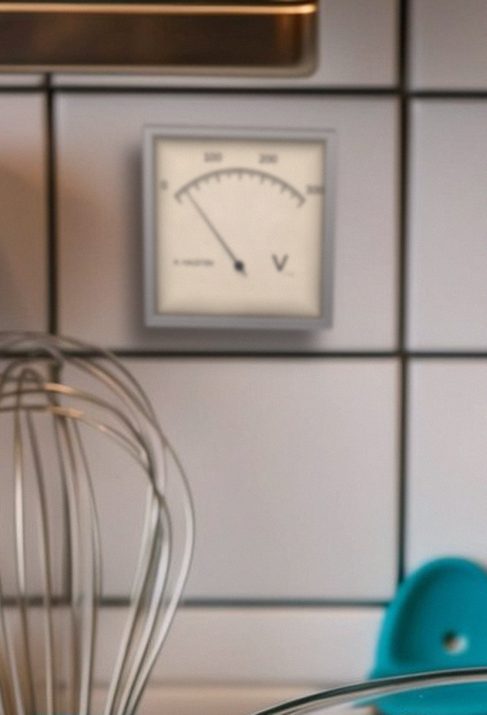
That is V 25
